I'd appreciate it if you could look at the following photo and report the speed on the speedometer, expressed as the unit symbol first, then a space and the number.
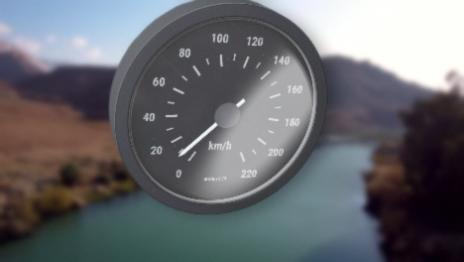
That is km/h 10
